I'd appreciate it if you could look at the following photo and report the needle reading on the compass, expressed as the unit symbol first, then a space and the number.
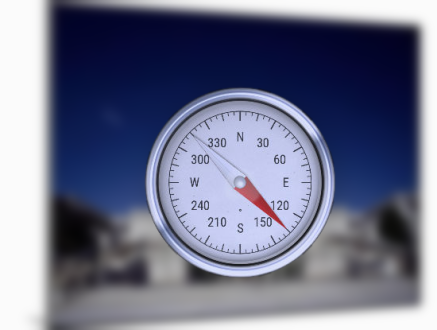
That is ° 135
